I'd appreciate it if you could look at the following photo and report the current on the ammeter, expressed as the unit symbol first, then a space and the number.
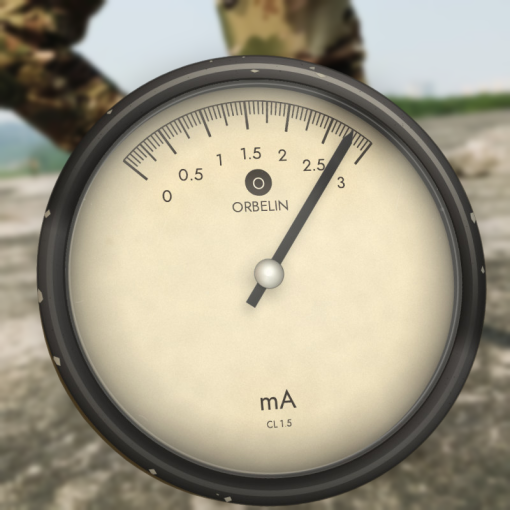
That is mA 2.75
